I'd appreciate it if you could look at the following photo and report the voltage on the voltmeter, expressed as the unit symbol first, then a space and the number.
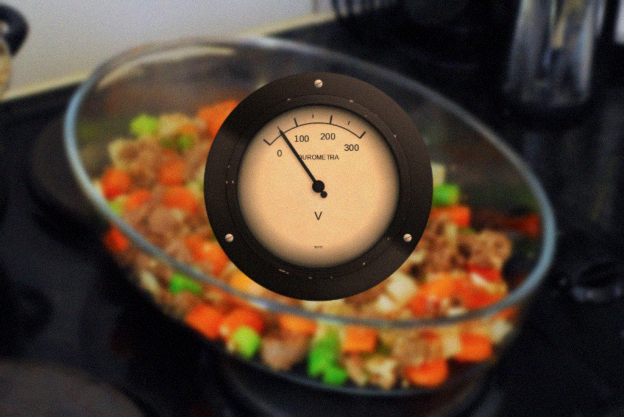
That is V 50
